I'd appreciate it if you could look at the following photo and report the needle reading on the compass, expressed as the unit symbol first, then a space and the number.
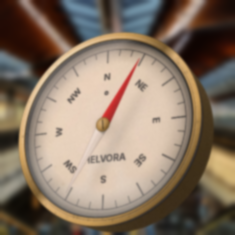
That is ° 30
